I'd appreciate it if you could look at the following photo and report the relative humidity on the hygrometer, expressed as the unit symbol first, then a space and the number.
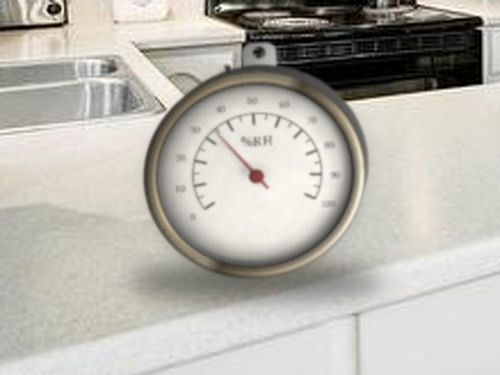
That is % 35
